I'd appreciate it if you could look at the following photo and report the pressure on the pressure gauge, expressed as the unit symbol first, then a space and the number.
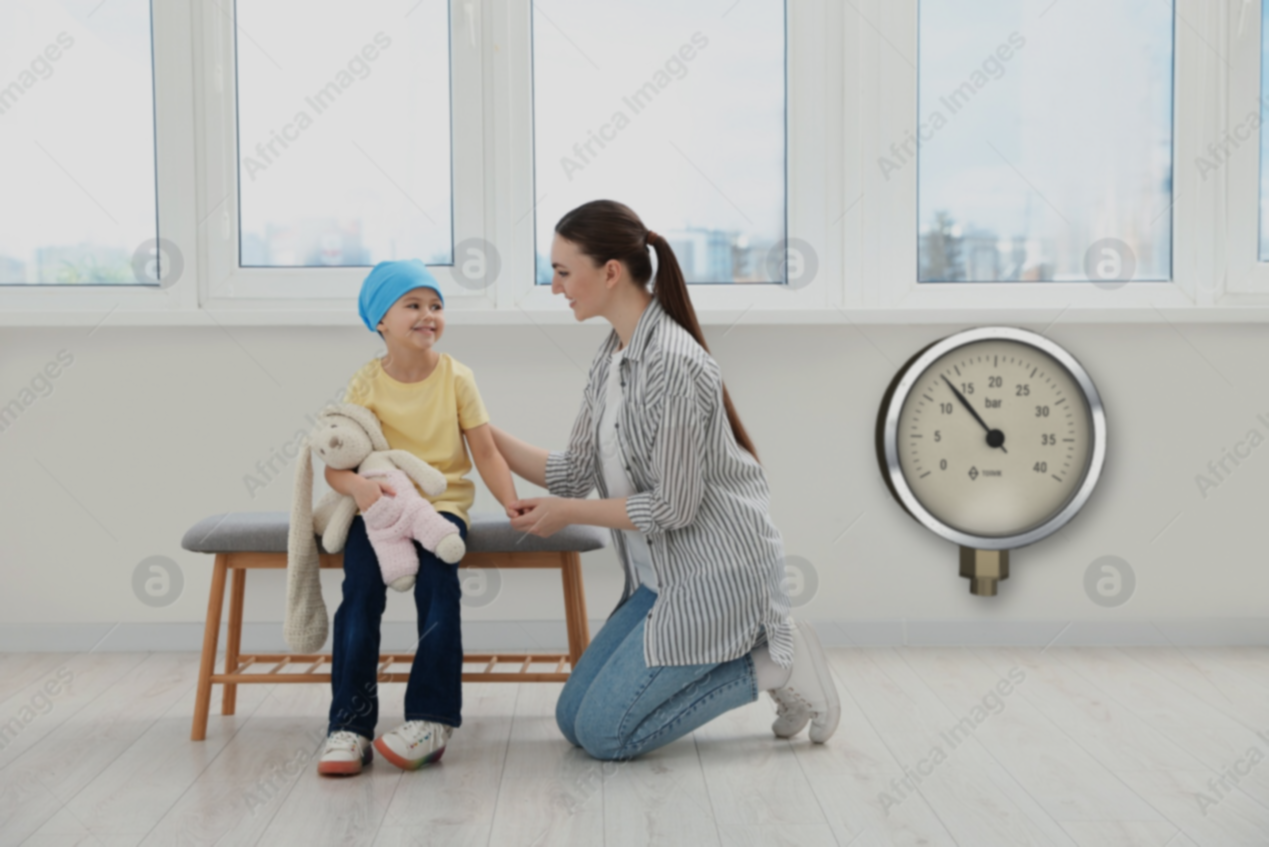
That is bar 13
